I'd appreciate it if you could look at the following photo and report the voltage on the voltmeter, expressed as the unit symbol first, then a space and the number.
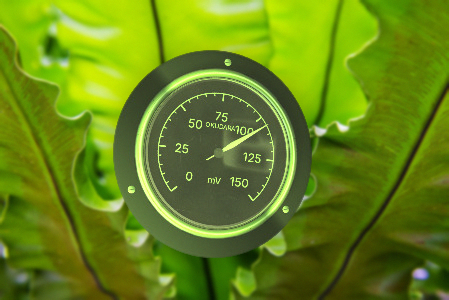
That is mV 105
